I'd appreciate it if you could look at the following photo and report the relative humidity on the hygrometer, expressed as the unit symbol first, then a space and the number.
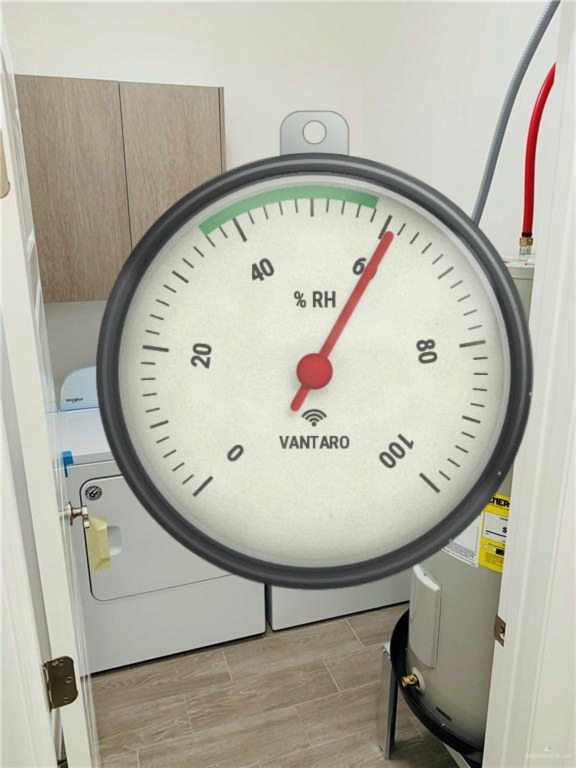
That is % 61
